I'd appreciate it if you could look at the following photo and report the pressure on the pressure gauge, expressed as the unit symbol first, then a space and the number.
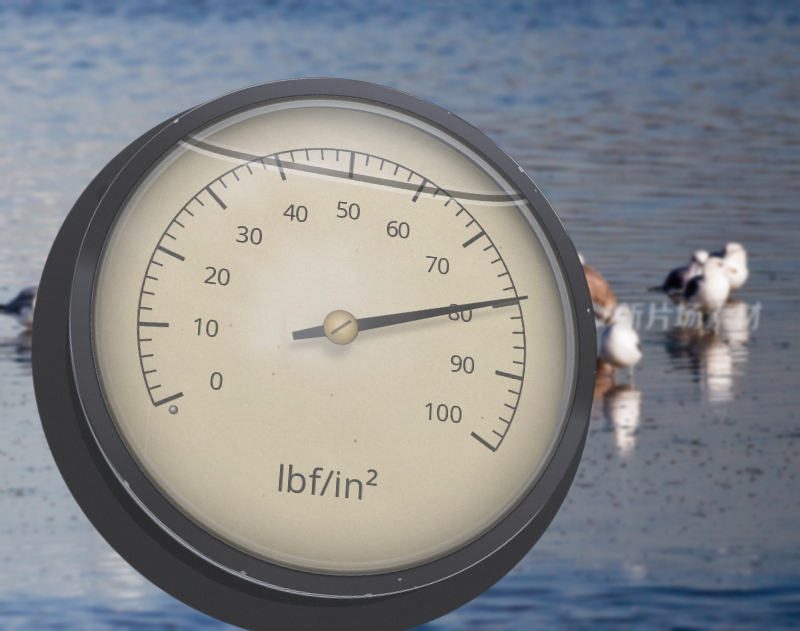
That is psi 80
